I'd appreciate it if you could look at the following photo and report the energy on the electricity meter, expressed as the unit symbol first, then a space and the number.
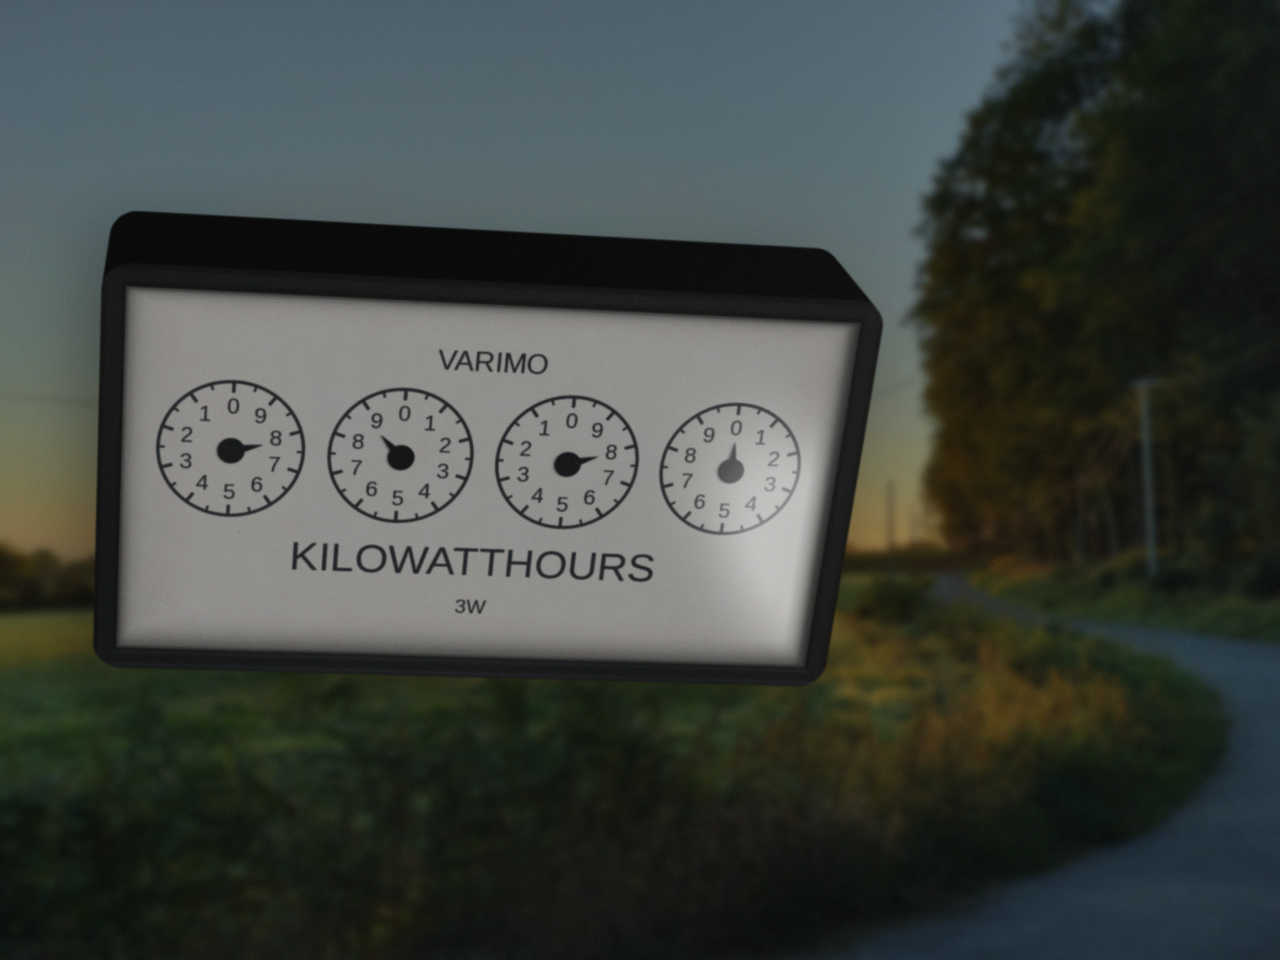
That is kWh 7880
